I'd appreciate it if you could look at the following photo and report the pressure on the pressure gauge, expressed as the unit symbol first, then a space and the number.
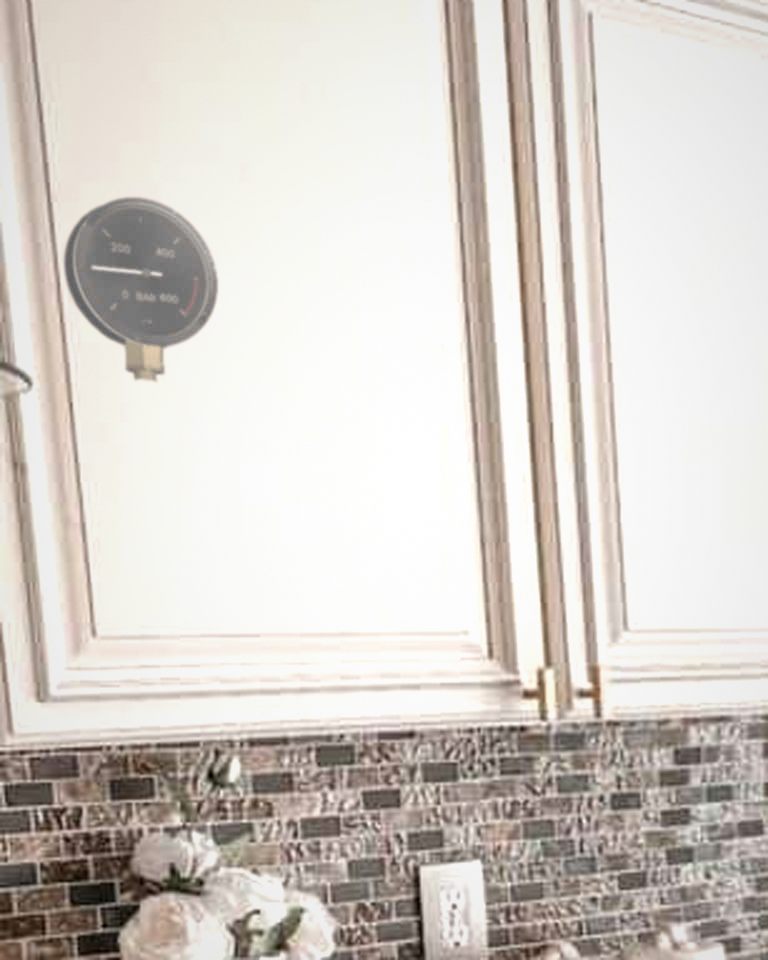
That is bar 100
